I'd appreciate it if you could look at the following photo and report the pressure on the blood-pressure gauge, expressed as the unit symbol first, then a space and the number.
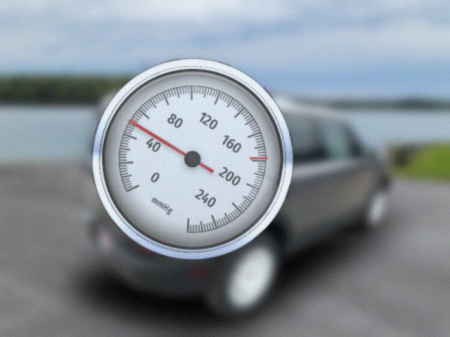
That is mmHg 50
